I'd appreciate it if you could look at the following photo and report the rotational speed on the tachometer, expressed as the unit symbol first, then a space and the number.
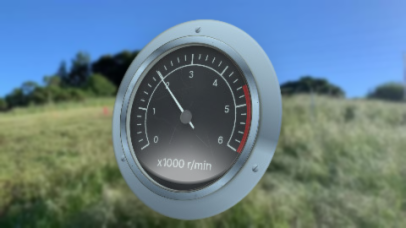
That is rpm 2000
